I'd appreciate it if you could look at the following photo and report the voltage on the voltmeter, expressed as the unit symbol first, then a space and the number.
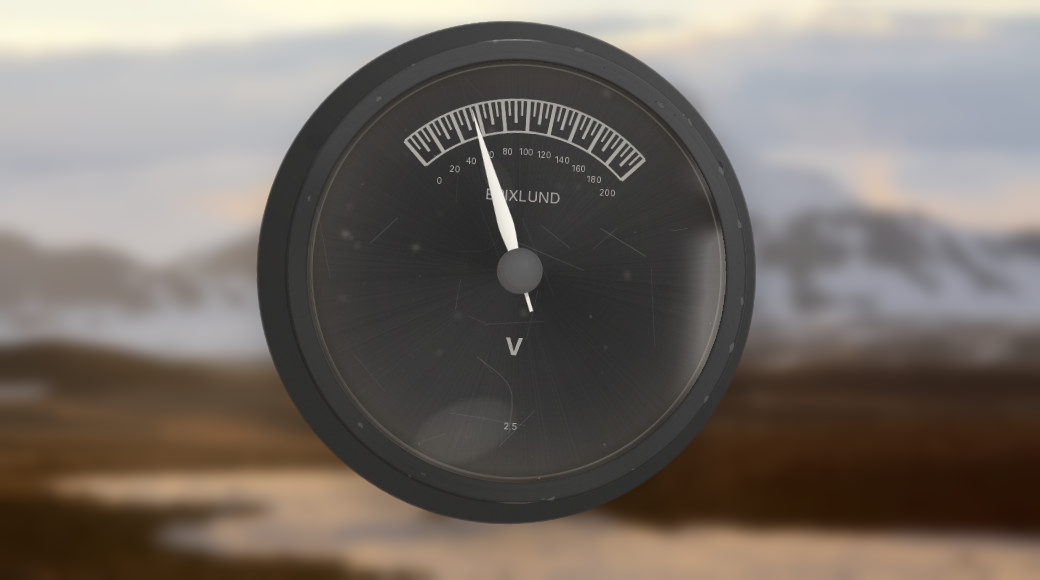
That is V 55
